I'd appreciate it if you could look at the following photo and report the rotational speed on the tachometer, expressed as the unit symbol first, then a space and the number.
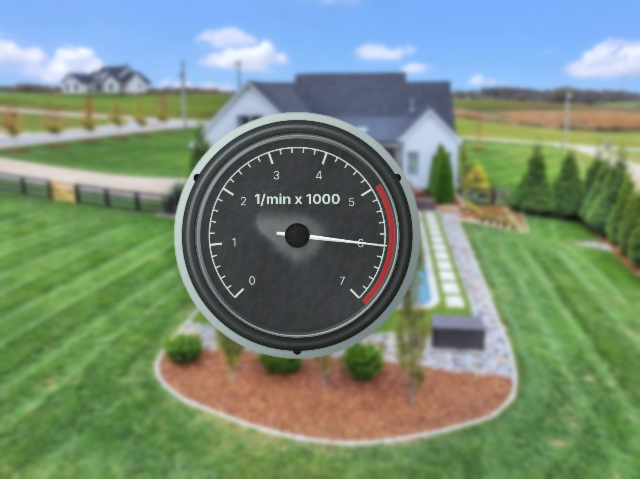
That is rpm 6000
